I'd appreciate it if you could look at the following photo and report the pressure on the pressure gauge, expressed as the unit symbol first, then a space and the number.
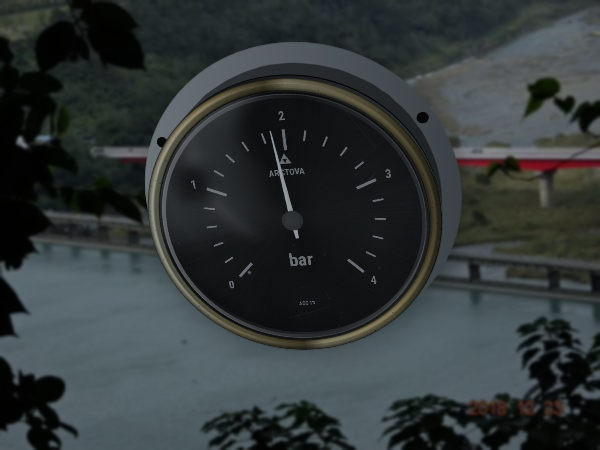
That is bar 1.9
